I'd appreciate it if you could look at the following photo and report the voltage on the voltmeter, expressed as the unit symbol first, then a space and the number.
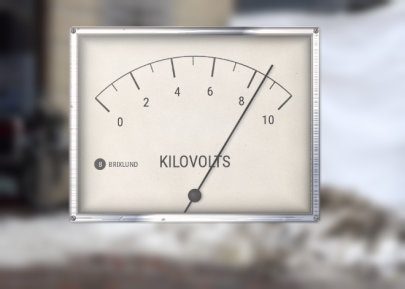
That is kV 8.5
